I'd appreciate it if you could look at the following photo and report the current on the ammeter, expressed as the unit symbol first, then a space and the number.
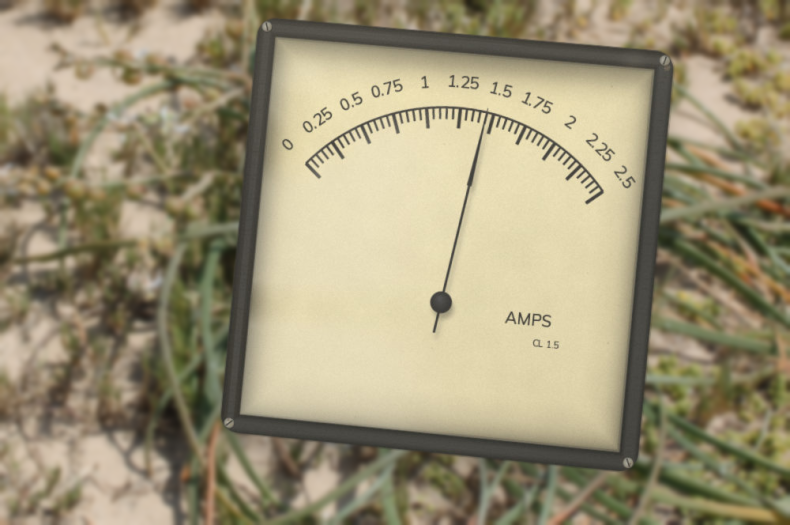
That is A 1.45
